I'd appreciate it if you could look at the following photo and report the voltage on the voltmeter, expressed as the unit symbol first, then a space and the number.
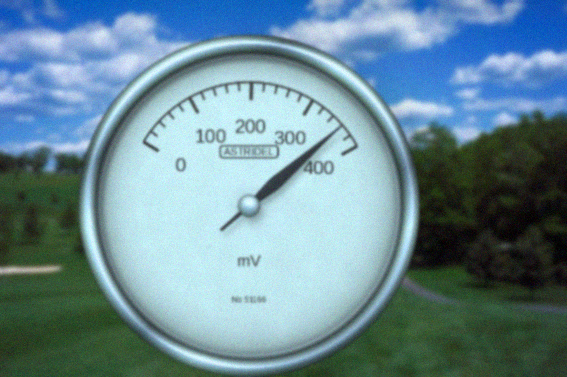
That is mV 360
